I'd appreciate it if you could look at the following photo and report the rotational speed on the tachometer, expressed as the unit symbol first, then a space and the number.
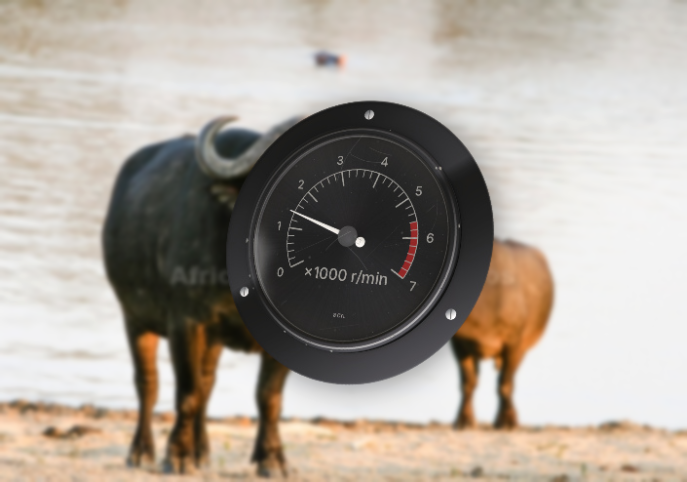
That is rpm 1400
